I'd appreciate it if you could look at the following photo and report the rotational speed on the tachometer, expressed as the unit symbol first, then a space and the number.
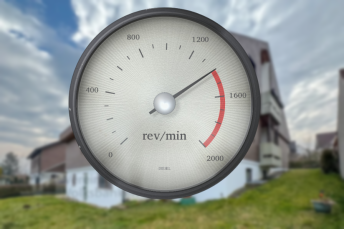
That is rpm 1400
